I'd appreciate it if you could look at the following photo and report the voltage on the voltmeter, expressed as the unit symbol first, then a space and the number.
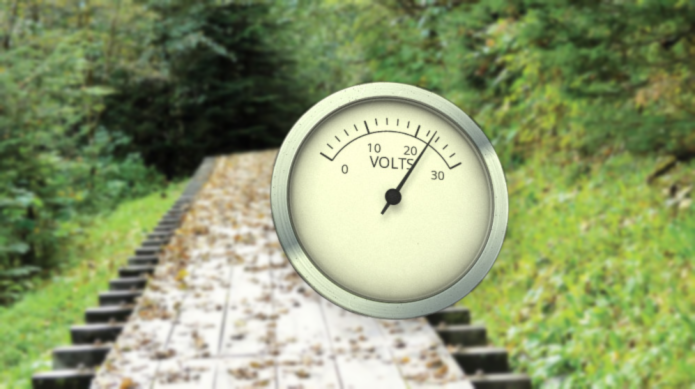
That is V 23
